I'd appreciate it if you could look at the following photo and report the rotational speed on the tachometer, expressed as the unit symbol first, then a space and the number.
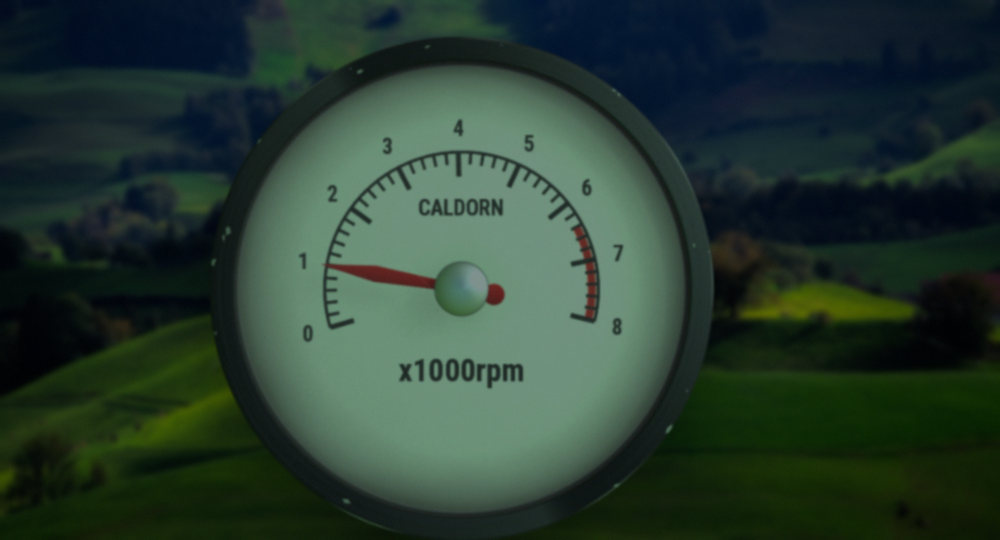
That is rpm 1000
